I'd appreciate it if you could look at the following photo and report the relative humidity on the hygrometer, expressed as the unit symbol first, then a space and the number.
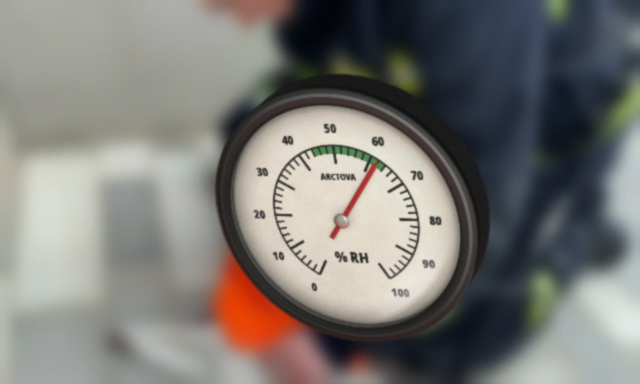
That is % 62
